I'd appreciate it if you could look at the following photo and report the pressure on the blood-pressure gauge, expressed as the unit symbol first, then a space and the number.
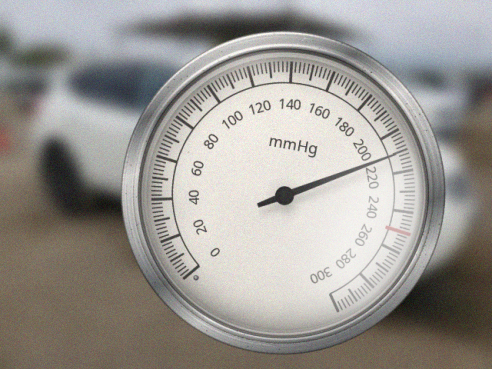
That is mmHg 210
